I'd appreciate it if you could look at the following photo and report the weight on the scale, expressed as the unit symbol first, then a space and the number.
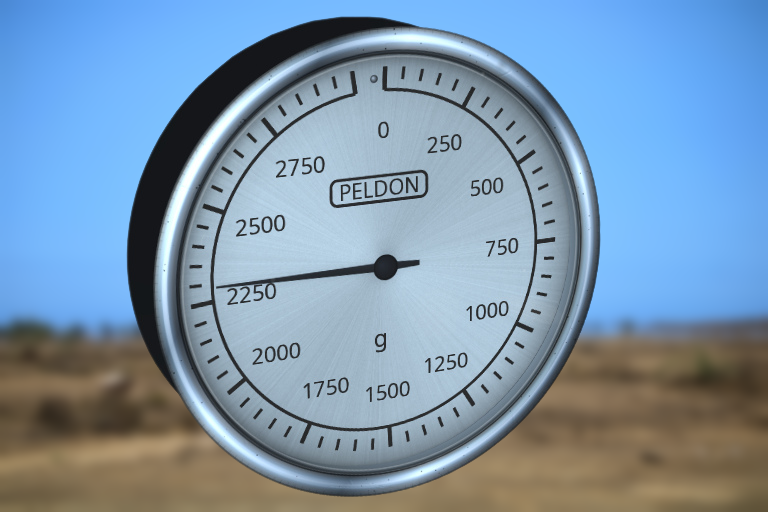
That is g 2300
